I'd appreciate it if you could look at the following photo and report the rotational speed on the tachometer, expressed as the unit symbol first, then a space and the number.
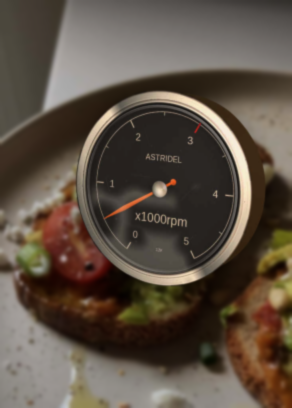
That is rpm 500
